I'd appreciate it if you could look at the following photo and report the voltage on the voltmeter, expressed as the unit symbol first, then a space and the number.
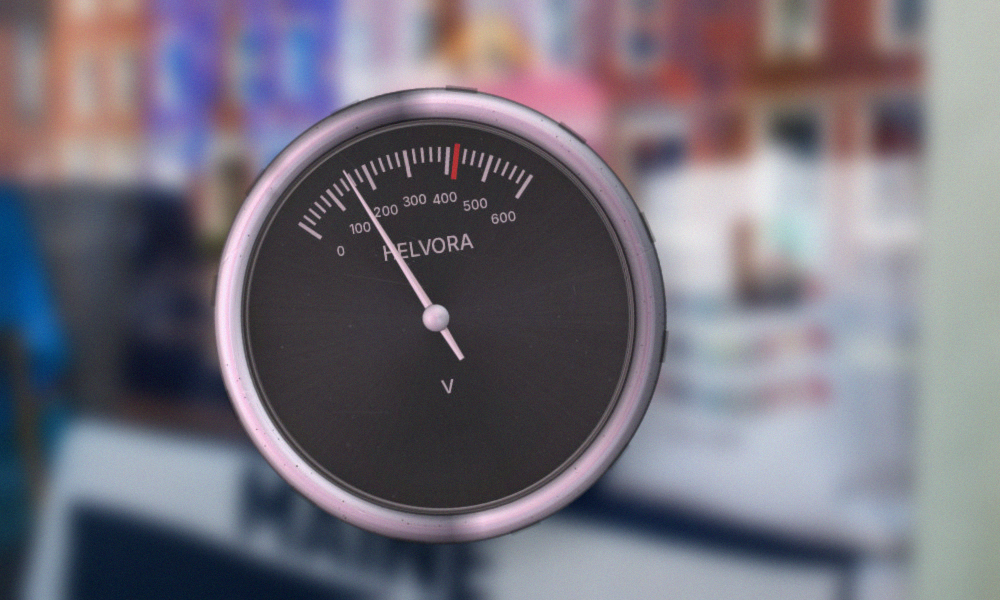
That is V 160
